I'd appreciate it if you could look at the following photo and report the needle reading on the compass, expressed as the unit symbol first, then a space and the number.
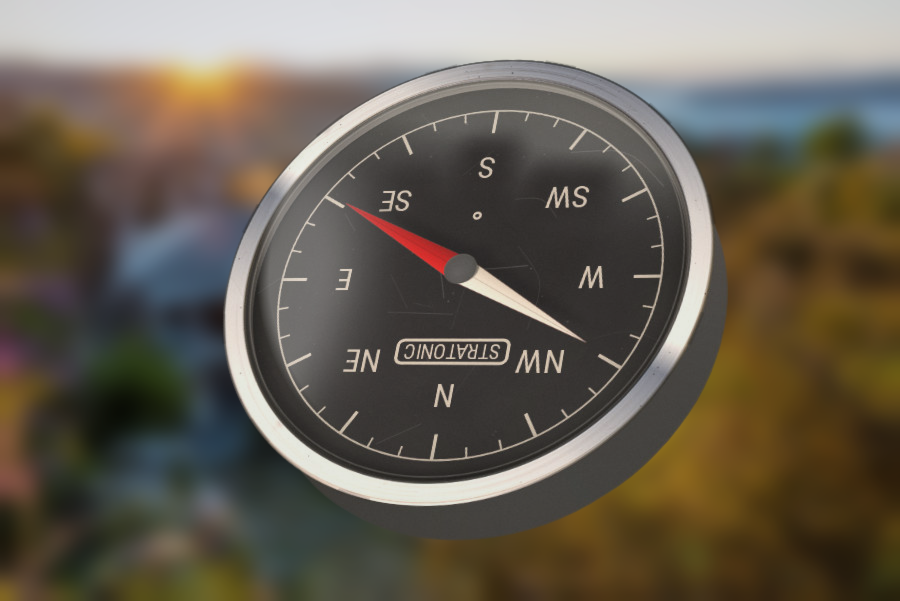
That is ° 120
